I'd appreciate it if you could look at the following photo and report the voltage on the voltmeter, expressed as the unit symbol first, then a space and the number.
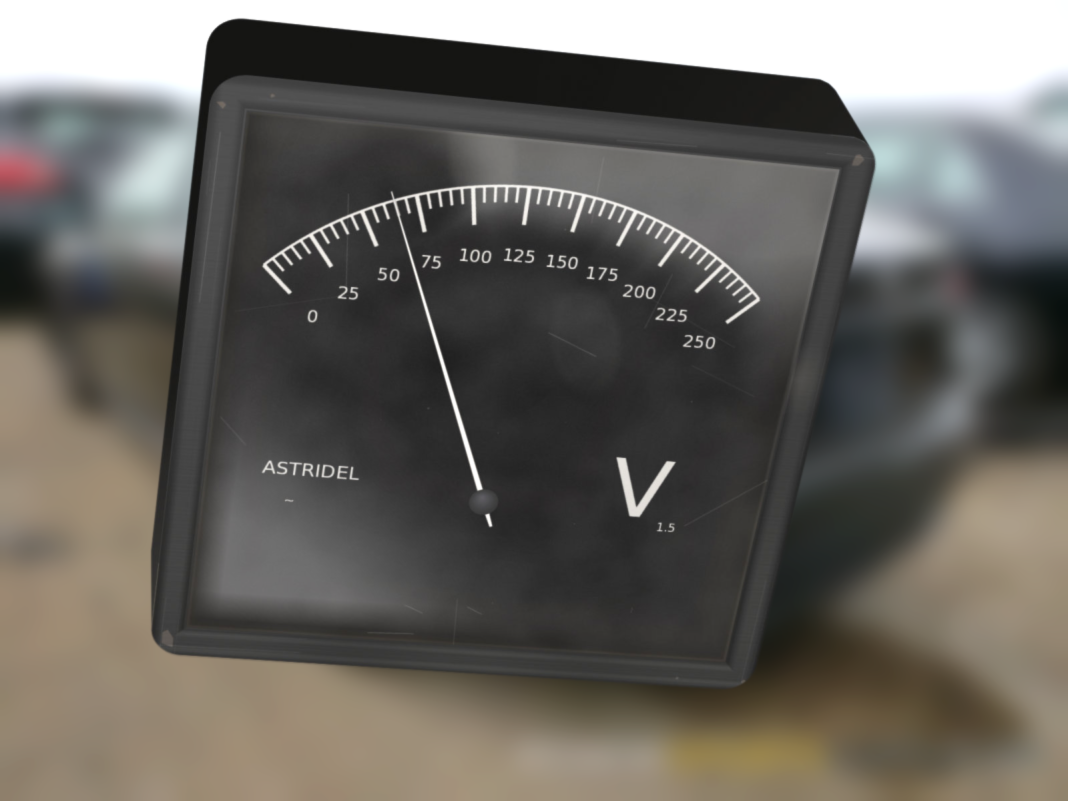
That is V 65
